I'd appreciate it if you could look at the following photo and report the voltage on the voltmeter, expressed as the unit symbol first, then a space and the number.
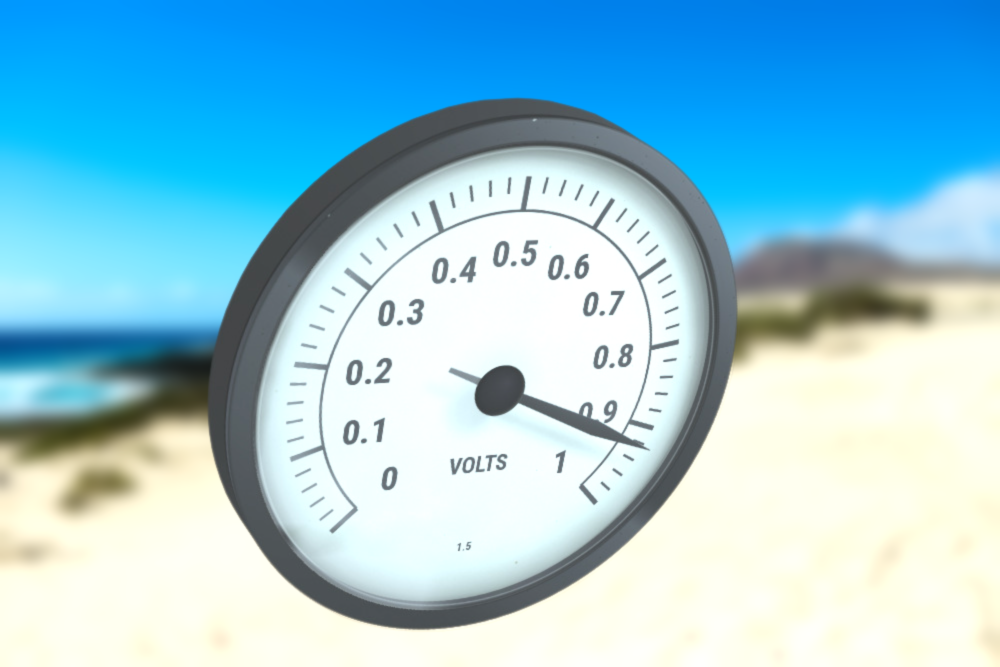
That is V 0.92
